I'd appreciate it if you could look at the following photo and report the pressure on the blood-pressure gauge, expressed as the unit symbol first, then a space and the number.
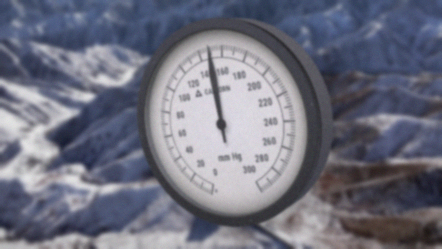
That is mmHg 150
